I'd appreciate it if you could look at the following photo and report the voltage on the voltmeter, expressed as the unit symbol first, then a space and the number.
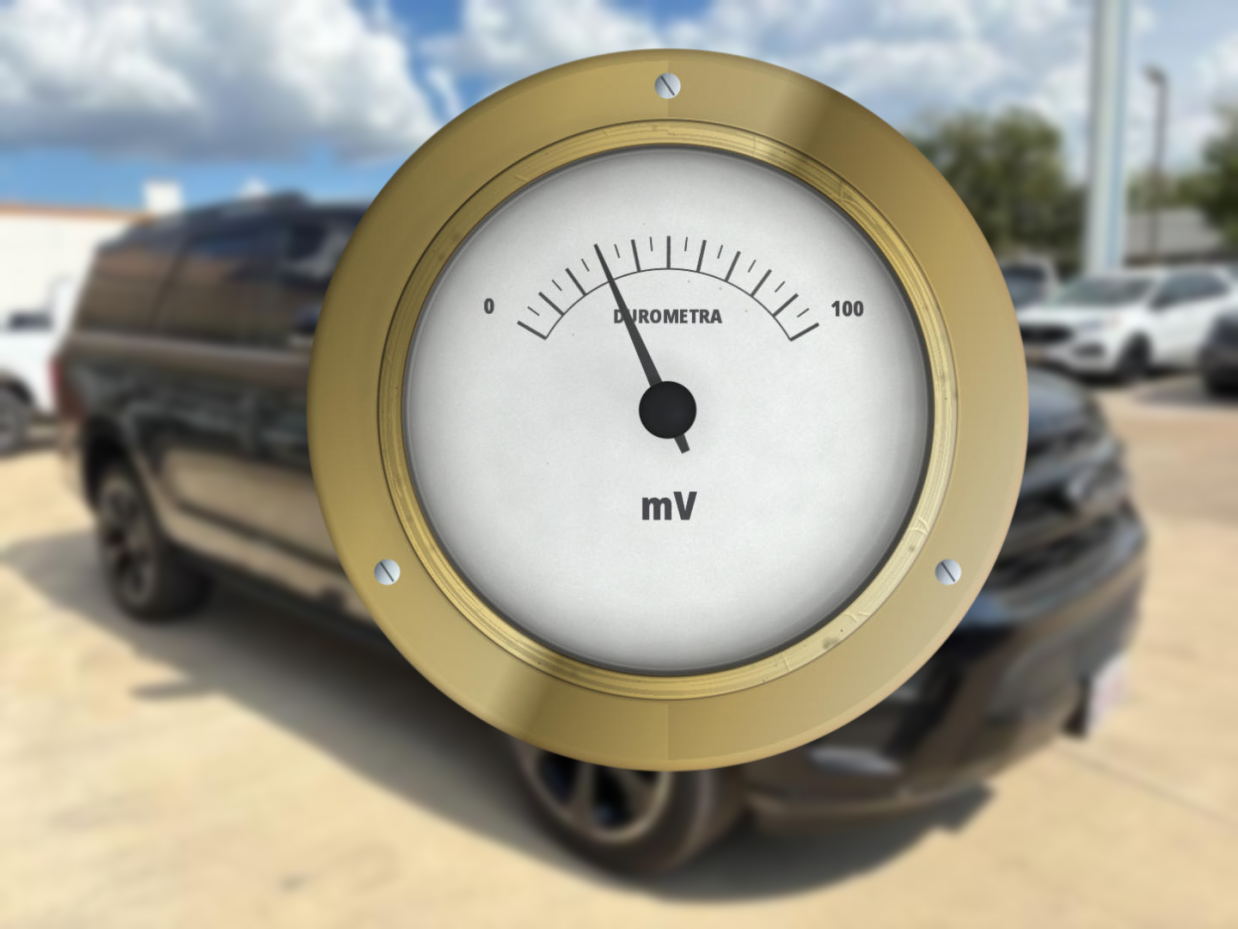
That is mV 30
